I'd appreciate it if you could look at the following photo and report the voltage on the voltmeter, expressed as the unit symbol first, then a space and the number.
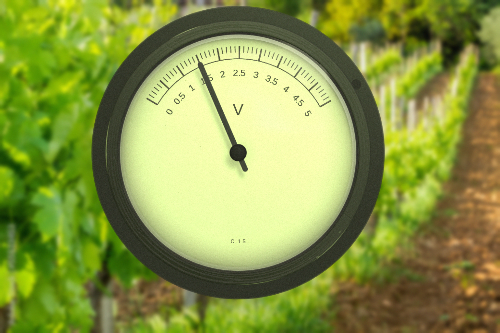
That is V 1.5
